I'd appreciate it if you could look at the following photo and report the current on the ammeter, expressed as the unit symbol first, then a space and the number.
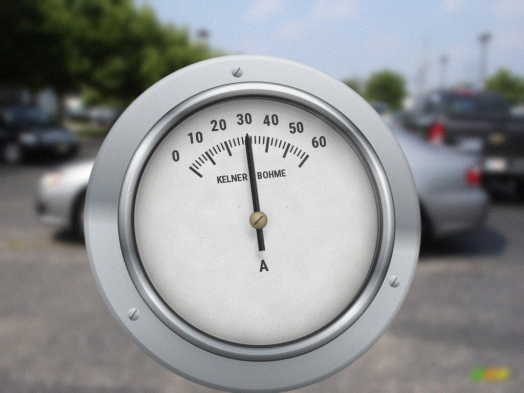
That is A 30
